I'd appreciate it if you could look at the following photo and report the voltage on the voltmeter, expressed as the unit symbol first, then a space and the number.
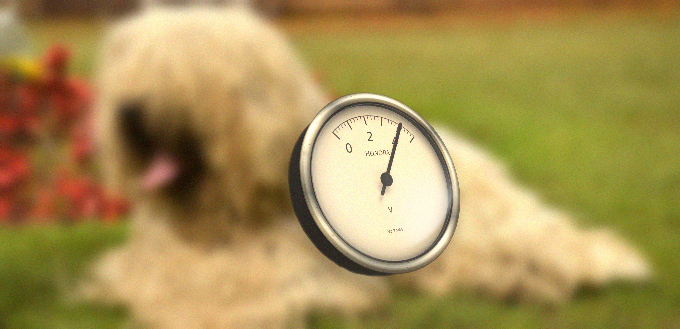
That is V 4
